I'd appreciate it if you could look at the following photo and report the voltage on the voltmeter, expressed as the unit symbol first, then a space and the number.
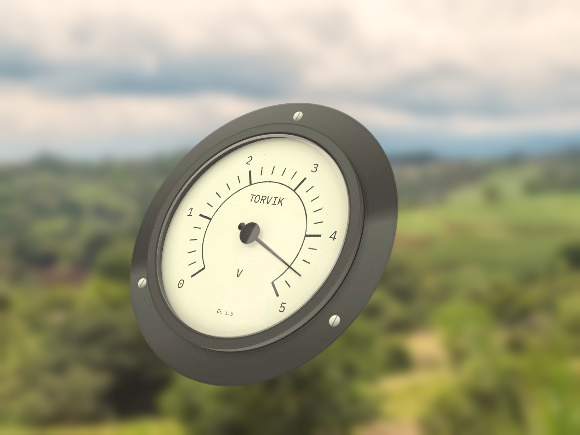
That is V 4.6
